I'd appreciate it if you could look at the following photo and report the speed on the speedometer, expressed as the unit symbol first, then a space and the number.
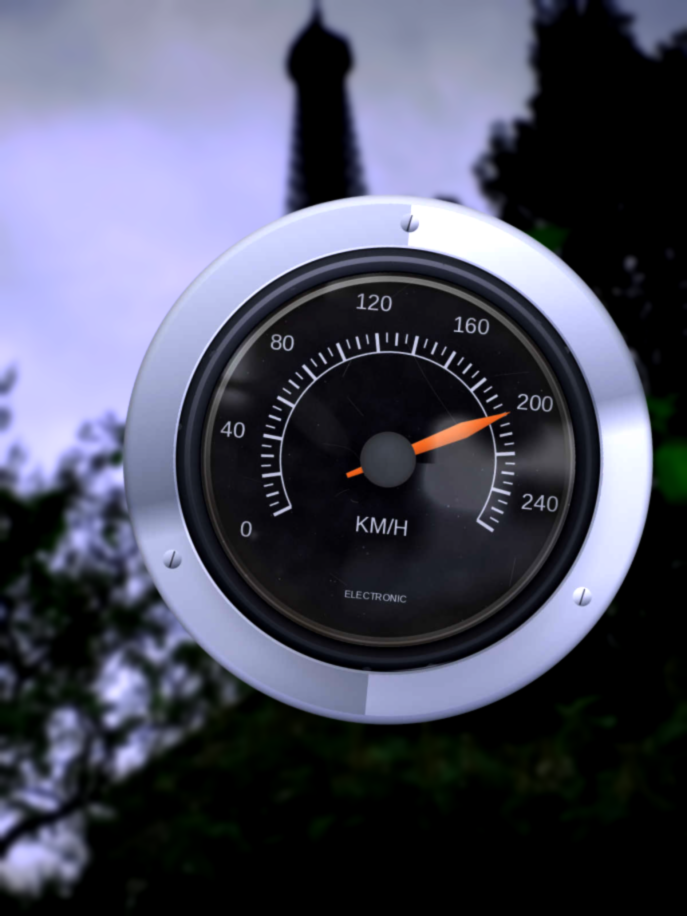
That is km/h 200
